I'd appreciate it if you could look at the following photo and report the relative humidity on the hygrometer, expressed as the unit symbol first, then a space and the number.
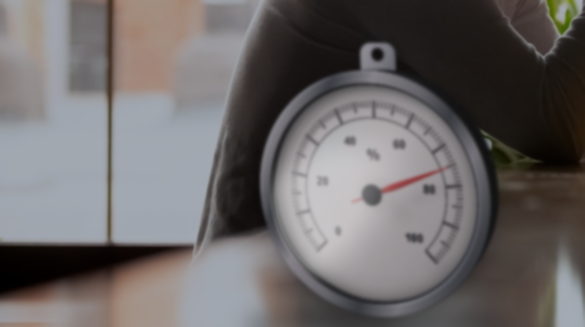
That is % 75
